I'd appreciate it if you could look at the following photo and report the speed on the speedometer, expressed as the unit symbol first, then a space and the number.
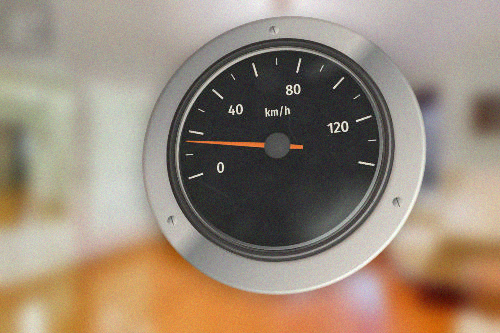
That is km/h 15
